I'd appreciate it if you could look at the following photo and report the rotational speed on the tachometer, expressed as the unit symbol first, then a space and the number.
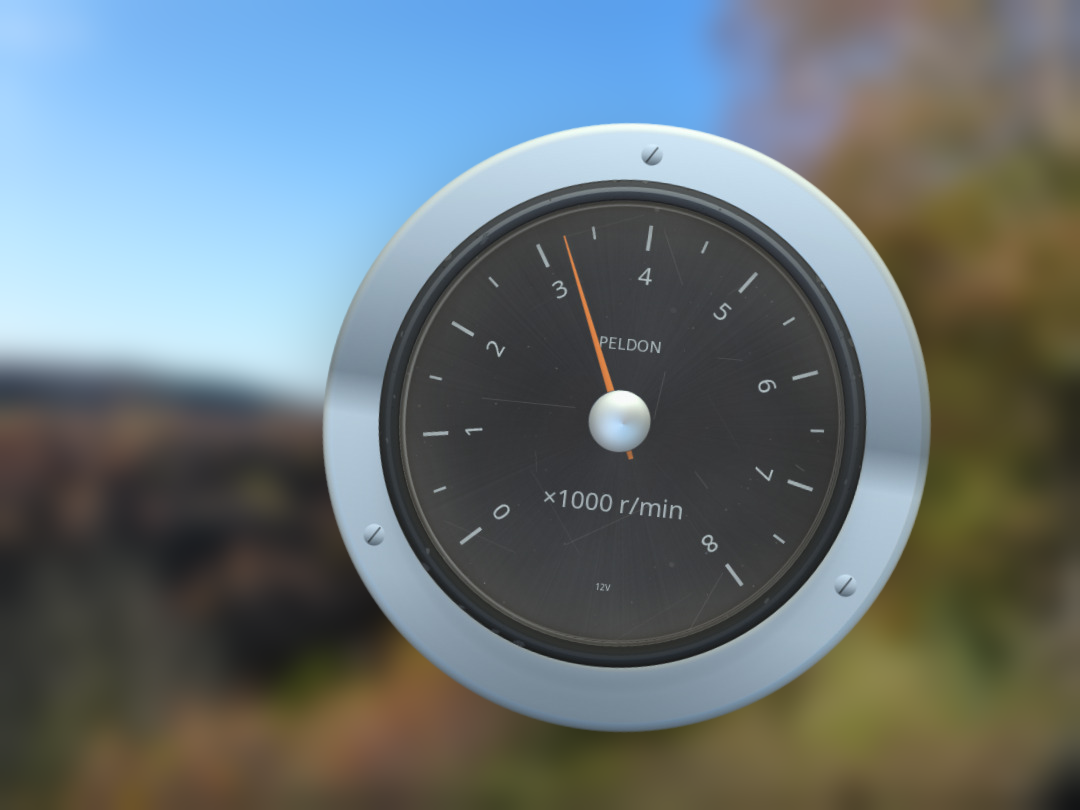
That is rpm 3250
